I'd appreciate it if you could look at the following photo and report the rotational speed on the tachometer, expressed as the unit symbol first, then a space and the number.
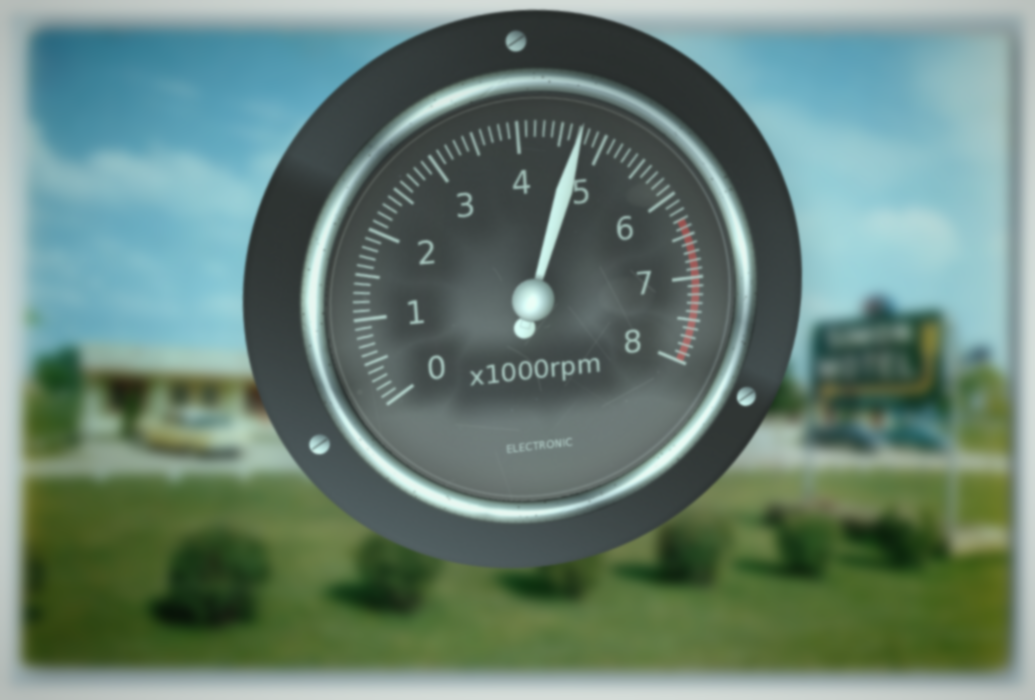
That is rpm 4700
